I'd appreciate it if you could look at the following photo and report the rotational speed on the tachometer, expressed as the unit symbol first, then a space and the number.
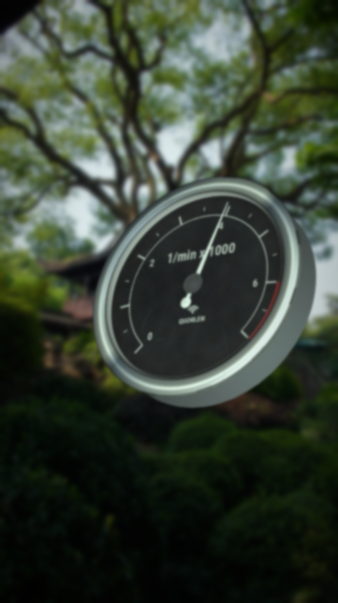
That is rpm 4000
